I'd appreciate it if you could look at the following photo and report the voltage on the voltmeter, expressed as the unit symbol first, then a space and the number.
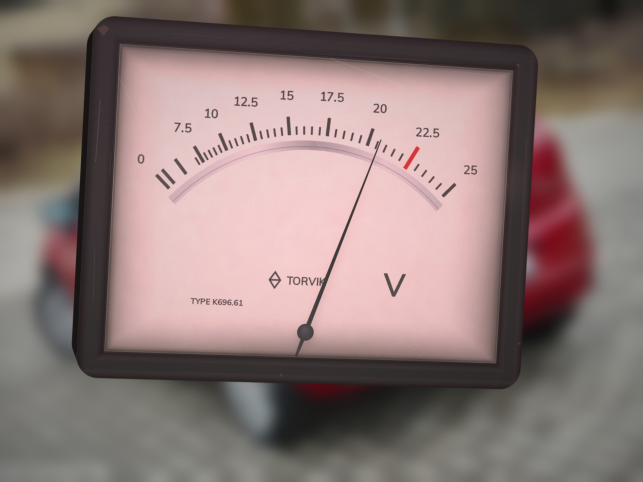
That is V 20.5
